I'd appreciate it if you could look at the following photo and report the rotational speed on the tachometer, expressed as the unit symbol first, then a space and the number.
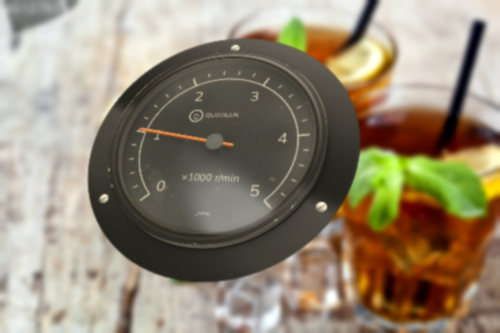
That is rpm 1000
